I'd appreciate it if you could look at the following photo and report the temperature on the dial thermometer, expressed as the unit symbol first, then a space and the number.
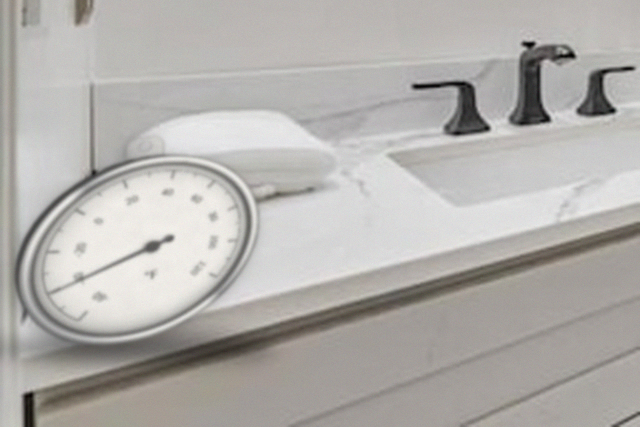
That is °F -40
